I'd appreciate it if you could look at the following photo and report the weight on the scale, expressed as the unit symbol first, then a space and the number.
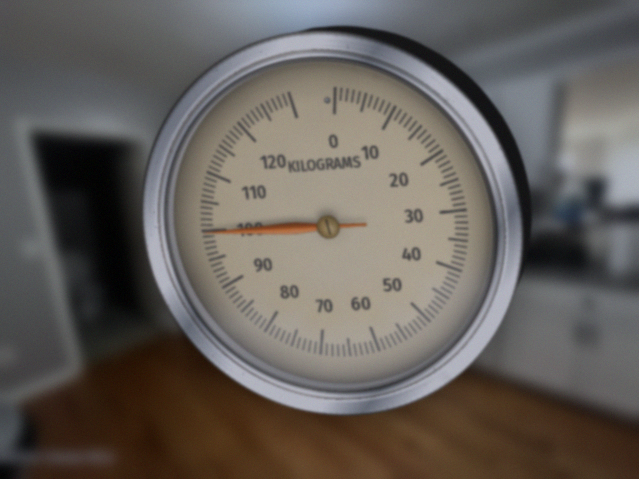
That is kg 100
